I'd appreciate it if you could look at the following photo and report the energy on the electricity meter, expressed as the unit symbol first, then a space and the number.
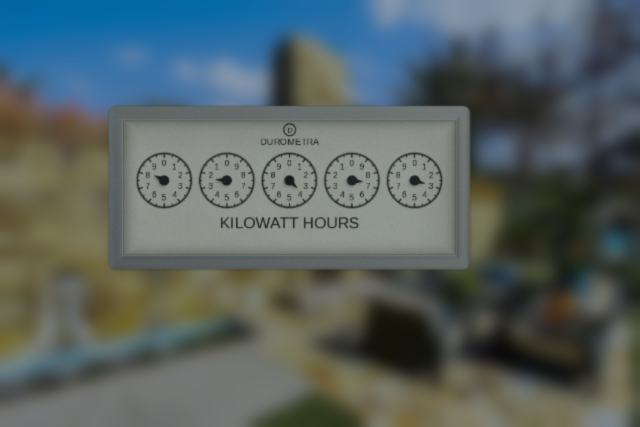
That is kWh 82373
